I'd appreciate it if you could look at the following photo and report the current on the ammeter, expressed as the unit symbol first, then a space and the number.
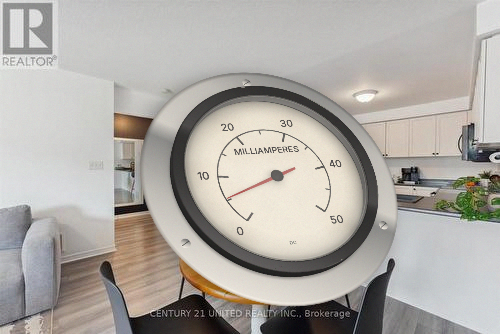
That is mA 5
